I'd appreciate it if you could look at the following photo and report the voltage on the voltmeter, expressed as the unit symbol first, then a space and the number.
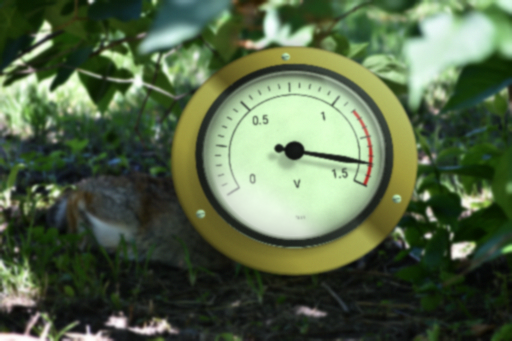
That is V 1.4
